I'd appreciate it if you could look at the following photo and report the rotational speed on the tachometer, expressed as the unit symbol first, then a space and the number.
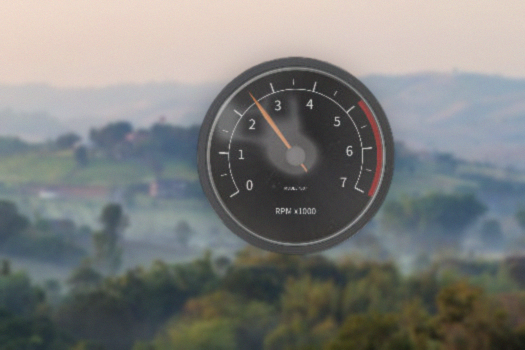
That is rpm 2500
